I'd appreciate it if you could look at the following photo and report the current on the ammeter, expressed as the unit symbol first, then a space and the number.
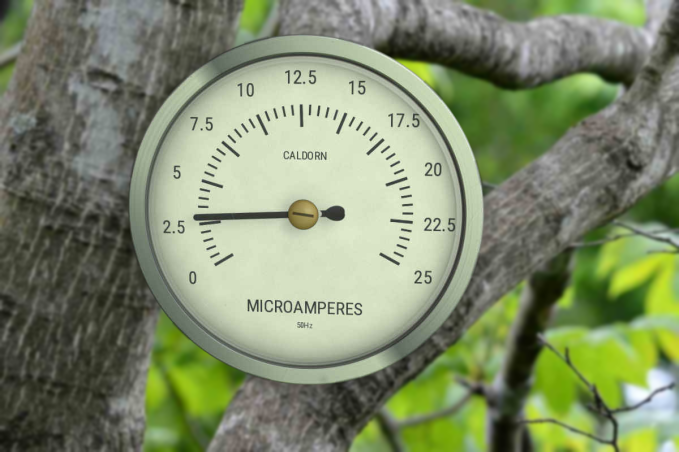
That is µA 3
